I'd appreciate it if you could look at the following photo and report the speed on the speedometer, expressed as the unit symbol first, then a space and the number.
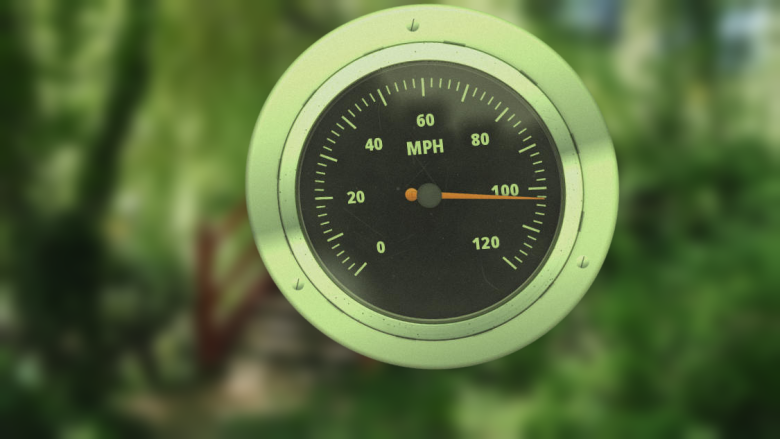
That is mph 102
